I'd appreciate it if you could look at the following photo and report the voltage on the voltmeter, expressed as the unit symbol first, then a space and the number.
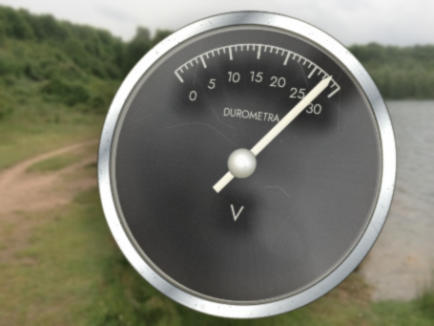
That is V 28
